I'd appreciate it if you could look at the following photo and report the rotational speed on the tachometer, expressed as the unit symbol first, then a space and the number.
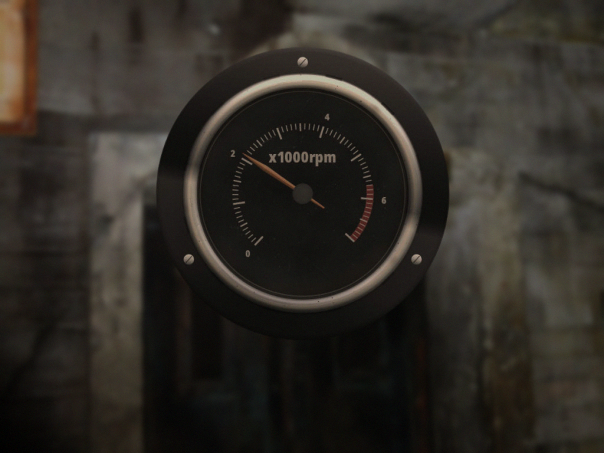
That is rpm 2100
